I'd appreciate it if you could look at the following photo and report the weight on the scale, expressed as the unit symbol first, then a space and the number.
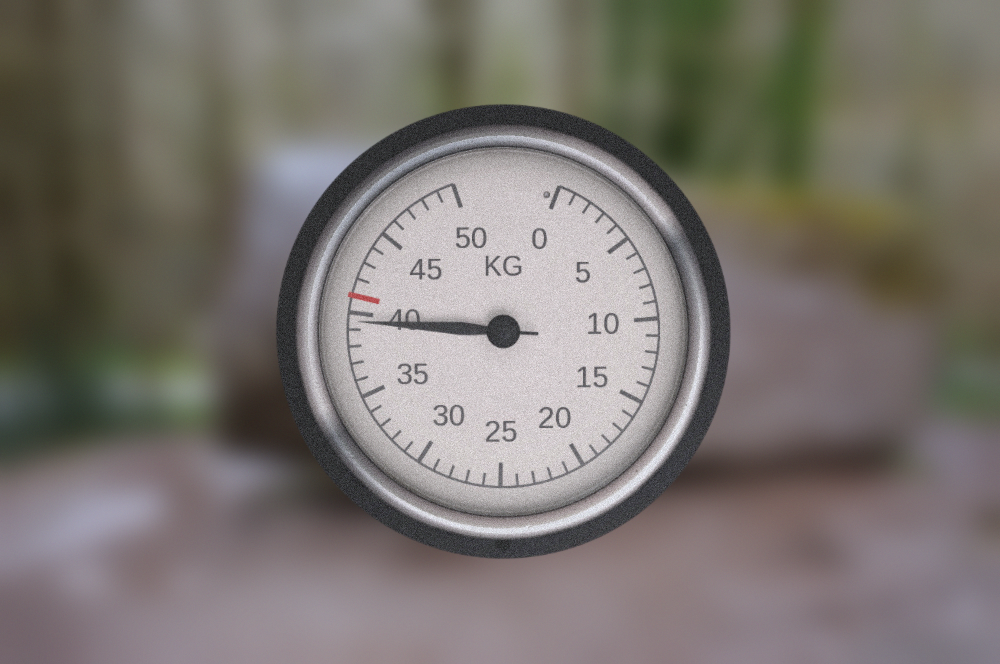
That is kg 39.5
